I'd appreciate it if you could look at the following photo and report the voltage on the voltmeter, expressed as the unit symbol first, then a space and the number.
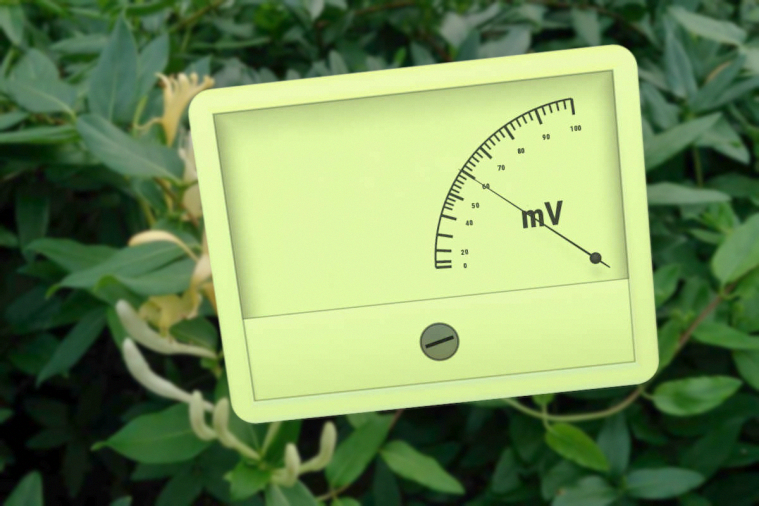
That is mV 60
